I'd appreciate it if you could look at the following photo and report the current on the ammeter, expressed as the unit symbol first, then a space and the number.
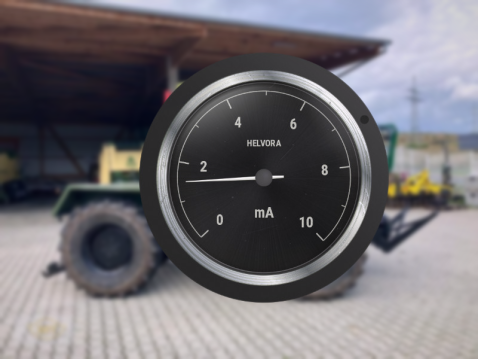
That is mA 1.5
